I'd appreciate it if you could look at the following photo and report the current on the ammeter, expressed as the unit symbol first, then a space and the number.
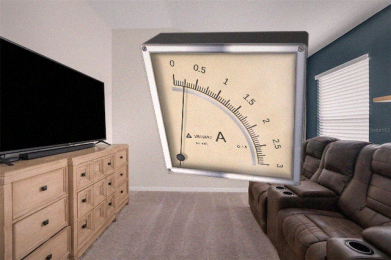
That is A 0.25
